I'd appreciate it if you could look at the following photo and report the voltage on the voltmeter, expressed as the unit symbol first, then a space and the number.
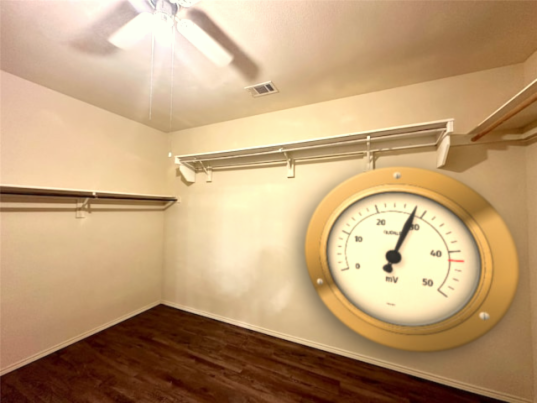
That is mV 28
